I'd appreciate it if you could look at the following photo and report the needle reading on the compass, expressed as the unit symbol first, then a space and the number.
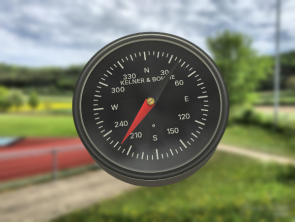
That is ° 220
